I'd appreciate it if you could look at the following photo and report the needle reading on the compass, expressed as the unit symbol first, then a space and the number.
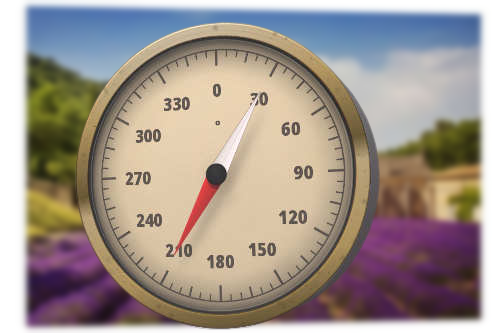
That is ° 210
